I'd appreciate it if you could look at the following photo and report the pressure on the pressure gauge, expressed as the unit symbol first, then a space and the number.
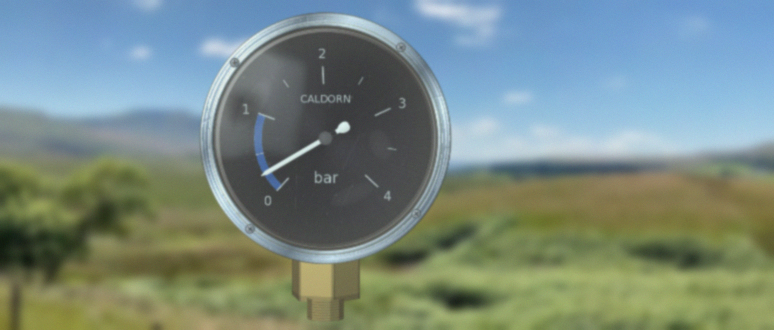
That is bar 0.25
